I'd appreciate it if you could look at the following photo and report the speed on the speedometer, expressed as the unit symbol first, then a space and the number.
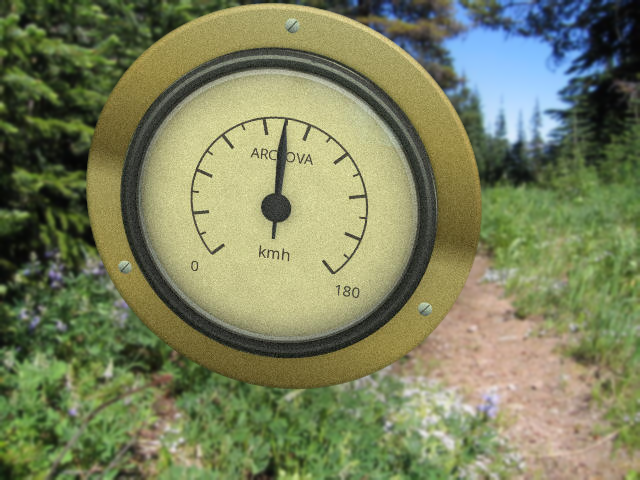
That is km/h 90
